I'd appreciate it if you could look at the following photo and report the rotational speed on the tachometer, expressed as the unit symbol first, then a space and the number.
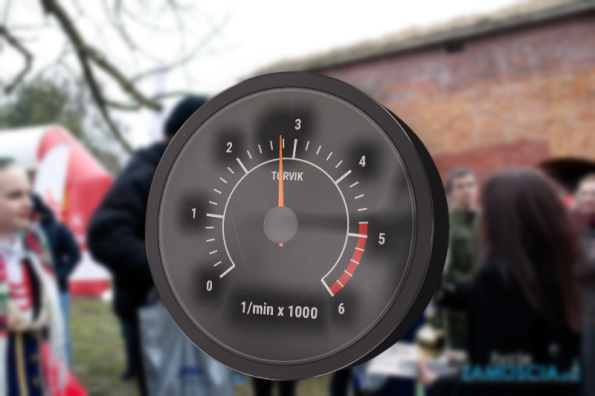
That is rpm 2800
